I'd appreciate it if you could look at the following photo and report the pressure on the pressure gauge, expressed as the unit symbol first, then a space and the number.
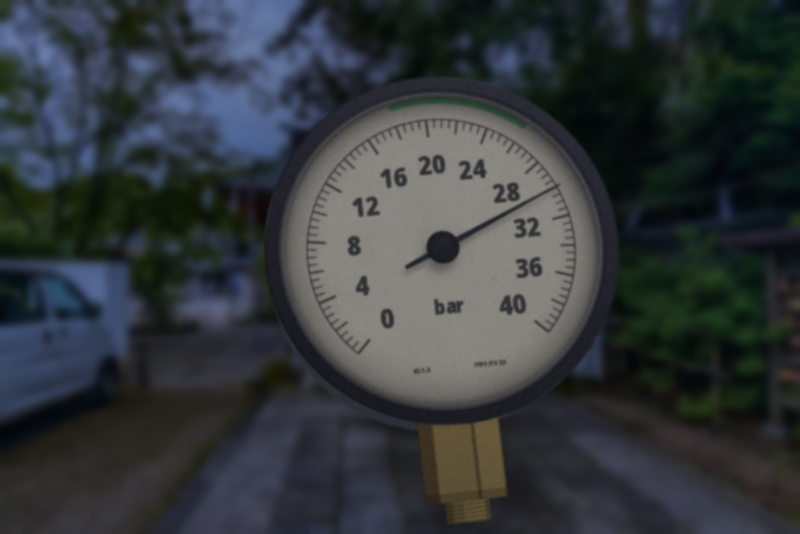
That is bar 30
